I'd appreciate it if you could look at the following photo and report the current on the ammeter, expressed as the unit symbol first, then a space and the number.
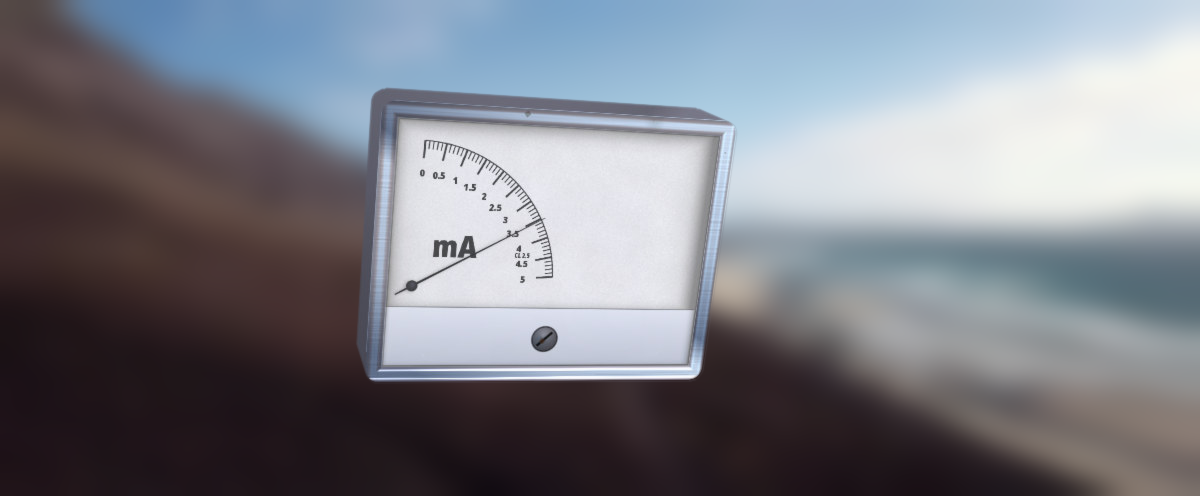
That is mA 3.5
